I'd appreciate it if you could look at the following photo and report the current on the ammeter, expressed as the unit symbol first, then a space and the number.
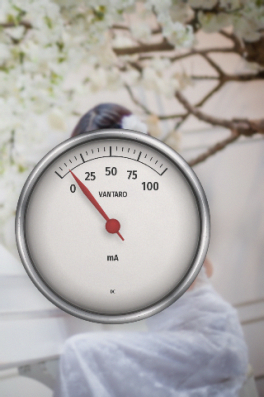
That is mA 10
